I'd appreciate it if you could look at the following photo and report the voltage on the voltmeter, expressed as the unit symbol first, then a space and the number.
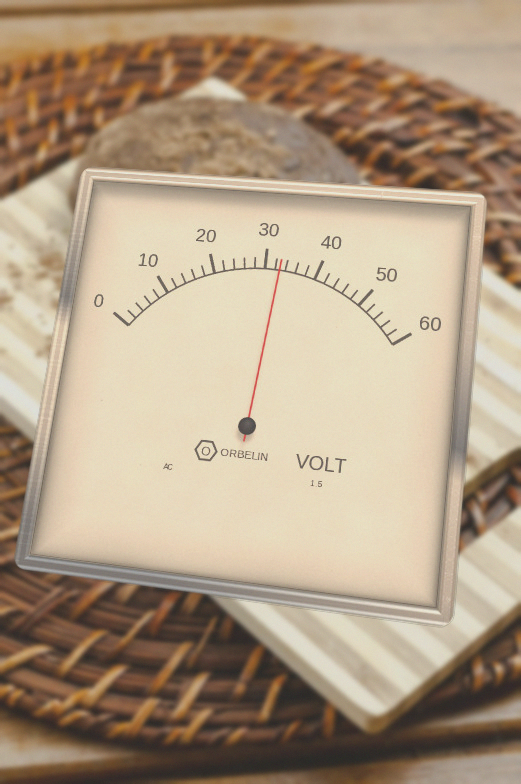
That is V 33
